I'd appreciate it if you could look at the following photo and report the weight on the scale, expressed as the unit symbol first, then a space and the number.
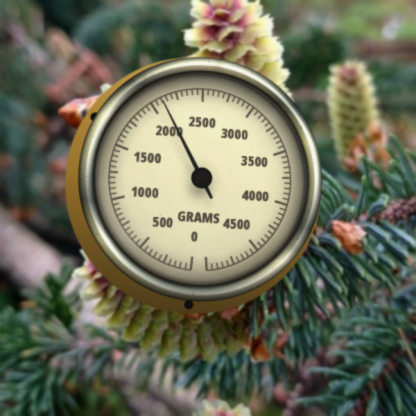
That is g 2100
